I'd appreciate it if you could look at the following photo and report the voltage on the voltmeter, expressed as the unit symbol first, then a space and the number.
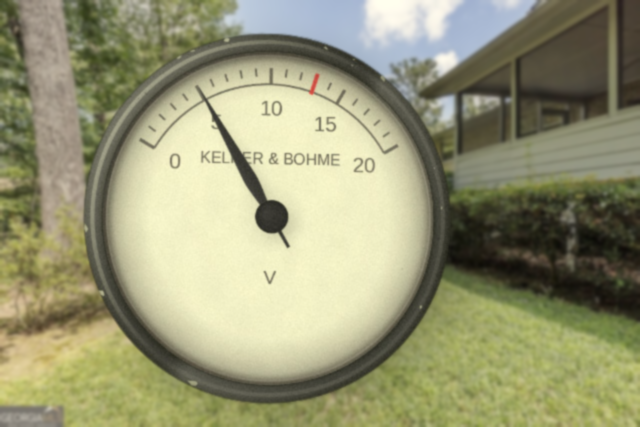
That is V 5
